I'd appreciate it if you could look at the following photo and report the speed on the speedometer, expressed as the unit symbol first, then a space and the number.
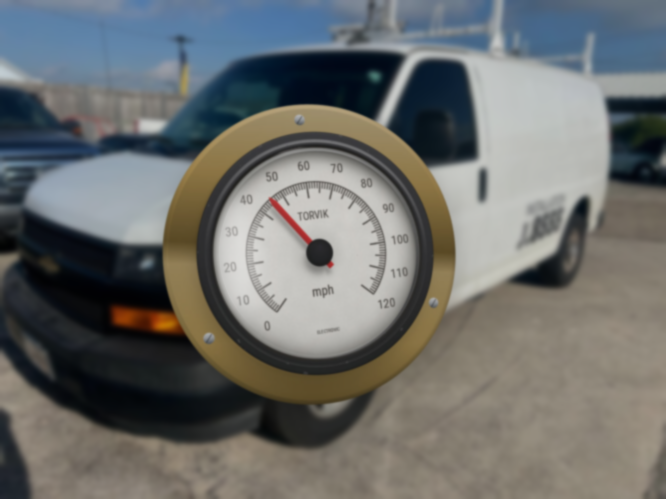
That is mph 45
